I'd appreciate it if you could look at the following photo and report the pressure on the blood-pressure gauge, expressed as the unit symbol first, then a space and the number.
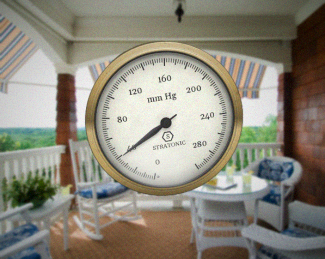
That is mmHg 40
